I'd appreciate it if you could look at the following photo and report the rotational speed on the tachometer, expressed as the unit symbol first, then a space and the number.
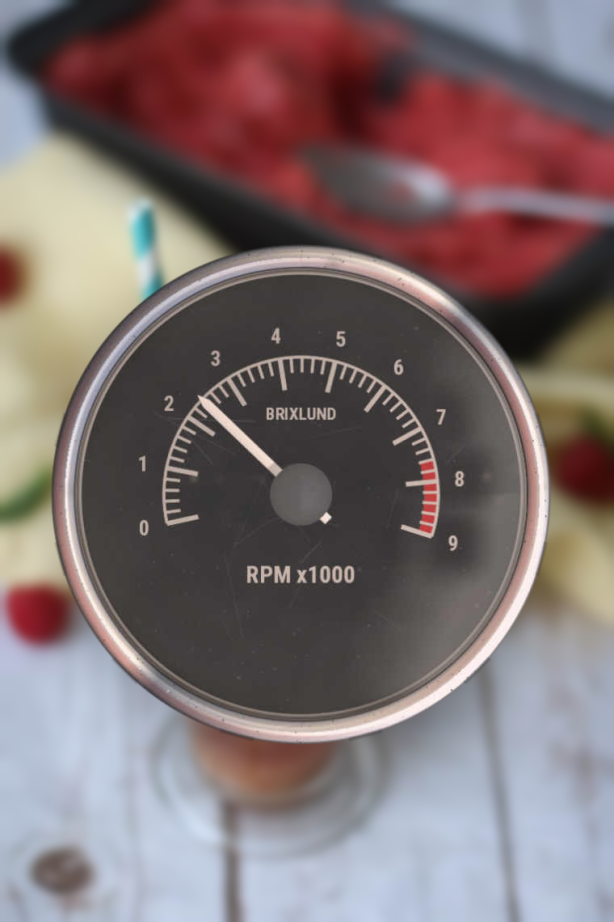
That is rpm 2400
